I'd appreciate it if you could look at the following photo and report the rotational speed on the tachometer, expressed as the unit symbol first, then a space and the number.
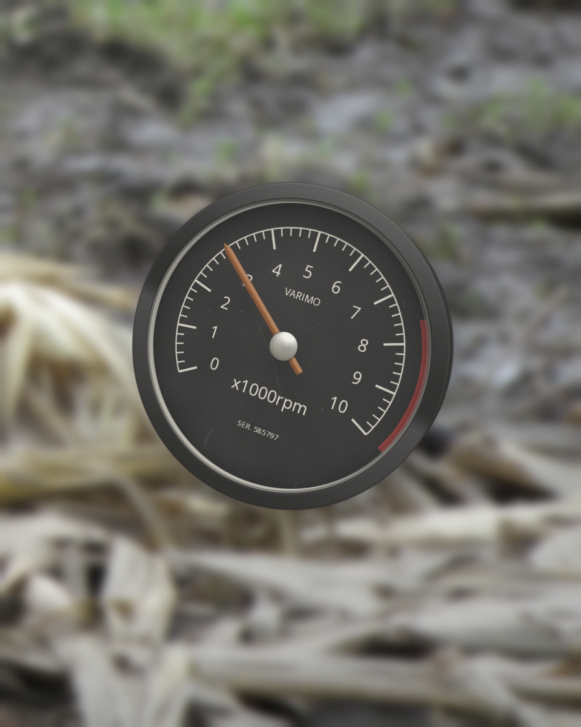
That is rpm 3000
